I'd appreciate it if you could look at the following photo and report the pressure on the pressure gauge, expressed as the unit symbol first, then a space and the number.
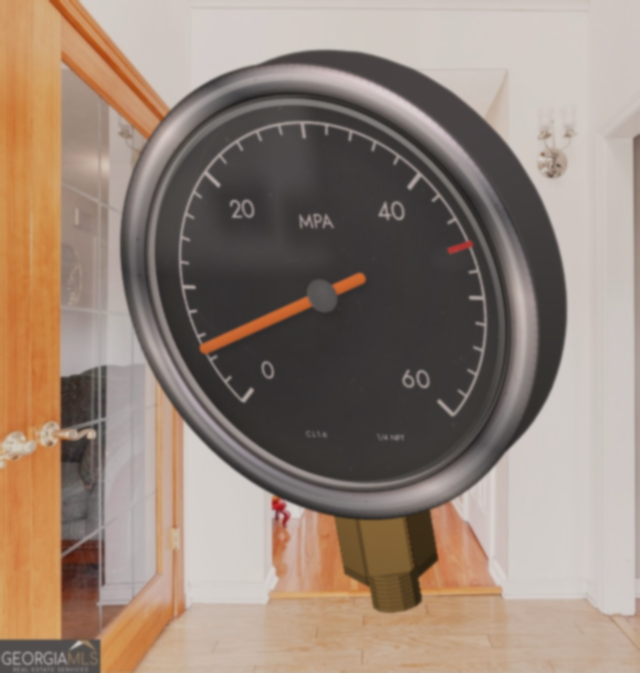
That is MPa 5
